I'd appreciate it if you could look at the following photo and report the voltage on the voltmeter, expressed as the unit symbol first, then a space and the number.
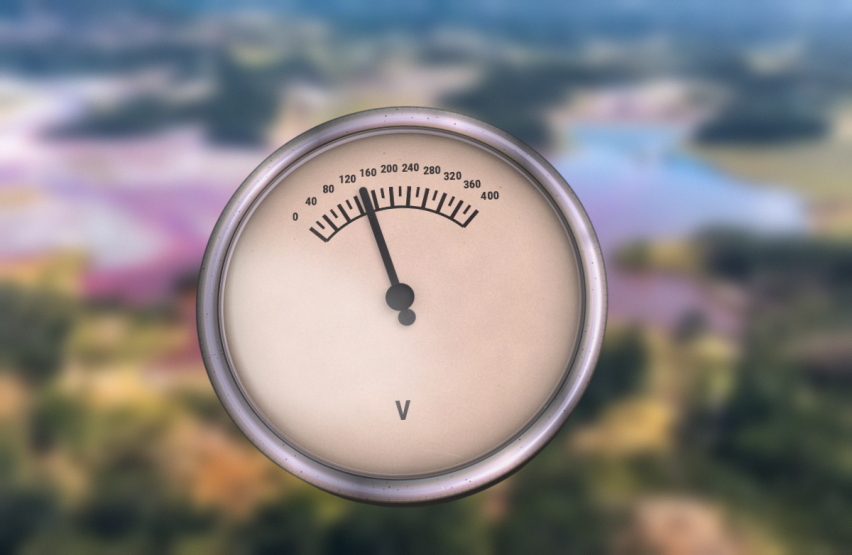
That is V 140
